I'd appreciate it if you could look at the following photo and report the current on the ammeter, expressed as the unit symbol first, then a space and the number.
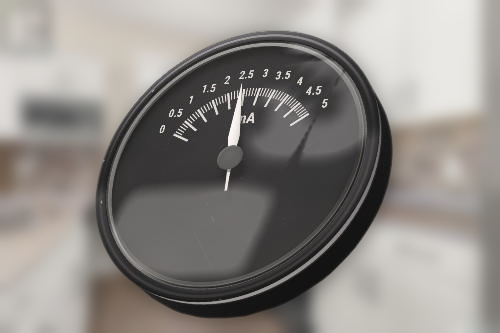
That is mA 2.5
